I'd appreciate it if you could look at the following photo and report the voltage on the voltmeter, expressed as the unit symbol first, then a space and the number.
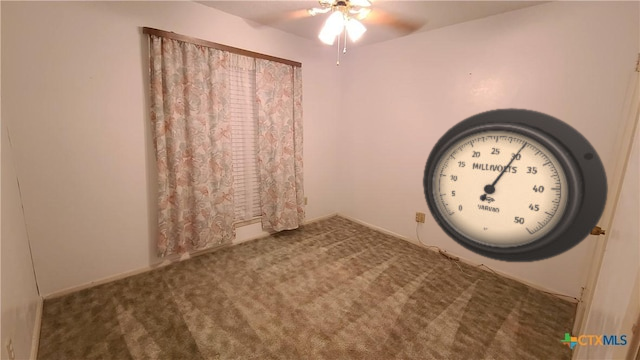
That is mV 30
